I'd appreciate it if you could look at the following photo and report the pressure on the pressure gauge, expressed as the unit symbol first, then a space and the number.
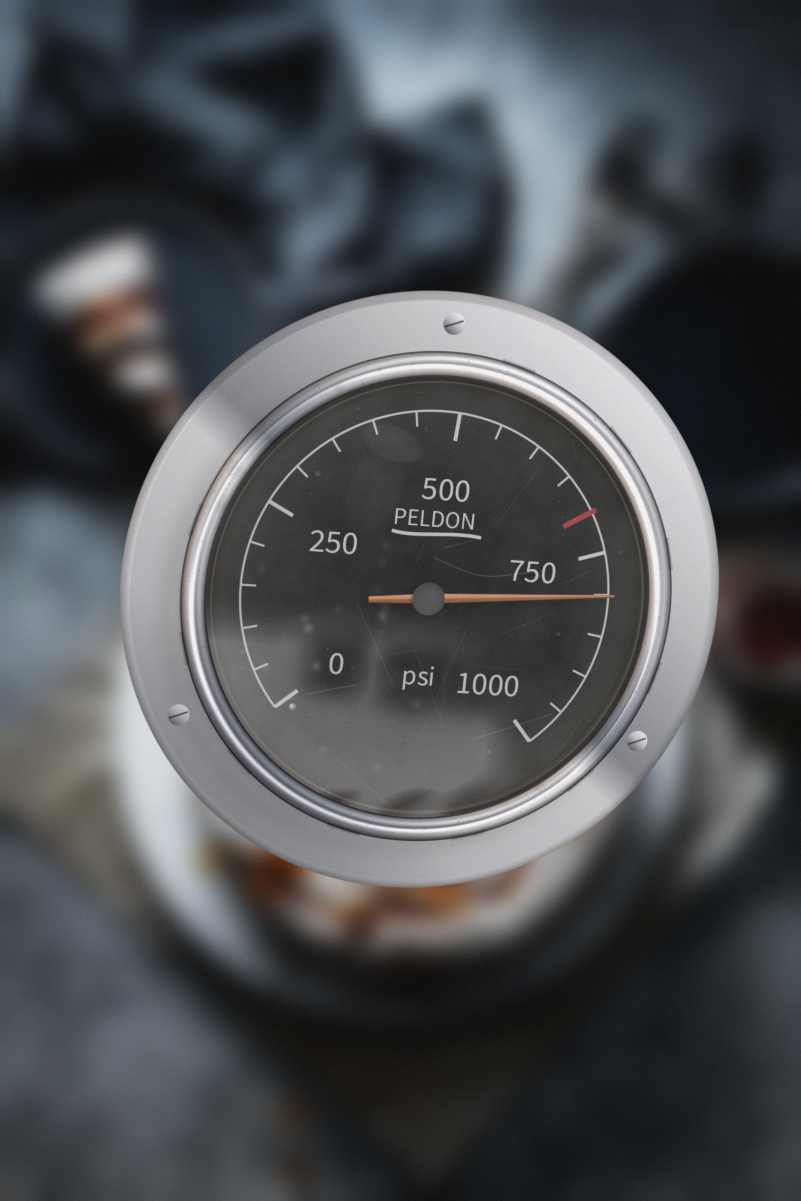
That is psi 800
